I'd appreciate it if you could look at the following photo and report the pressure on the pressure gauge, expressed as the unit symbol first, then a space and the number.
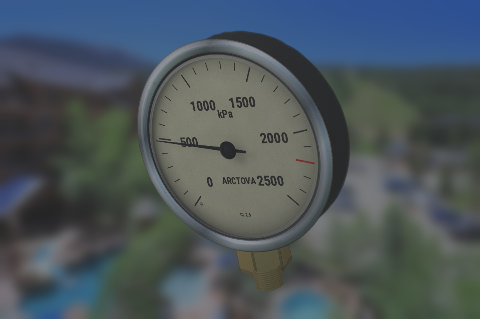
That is kPa 500
